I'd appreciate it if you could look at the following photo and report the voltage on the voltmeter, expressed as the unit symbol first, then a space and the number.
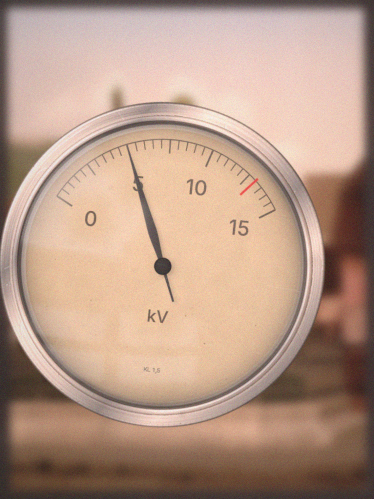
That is kV 5
